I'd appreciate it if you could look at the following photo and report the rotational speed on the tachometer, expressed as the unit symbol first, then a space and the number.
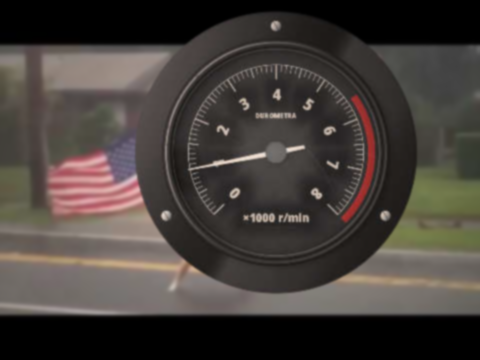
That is rpm 1000
